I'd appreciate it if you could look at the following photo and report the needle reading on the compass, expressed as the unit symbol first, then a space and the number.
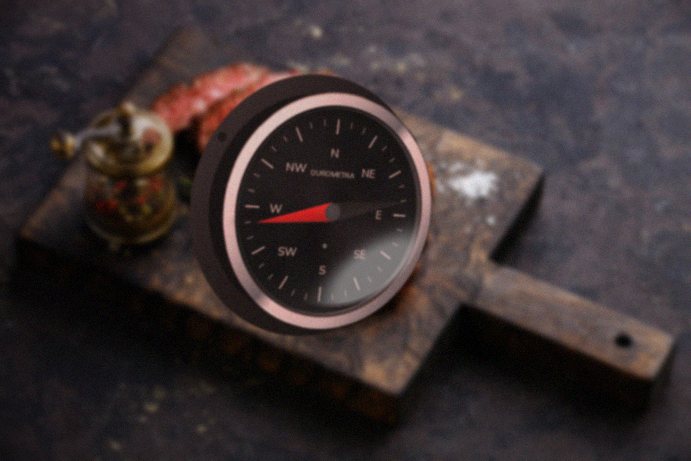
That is ° 260
